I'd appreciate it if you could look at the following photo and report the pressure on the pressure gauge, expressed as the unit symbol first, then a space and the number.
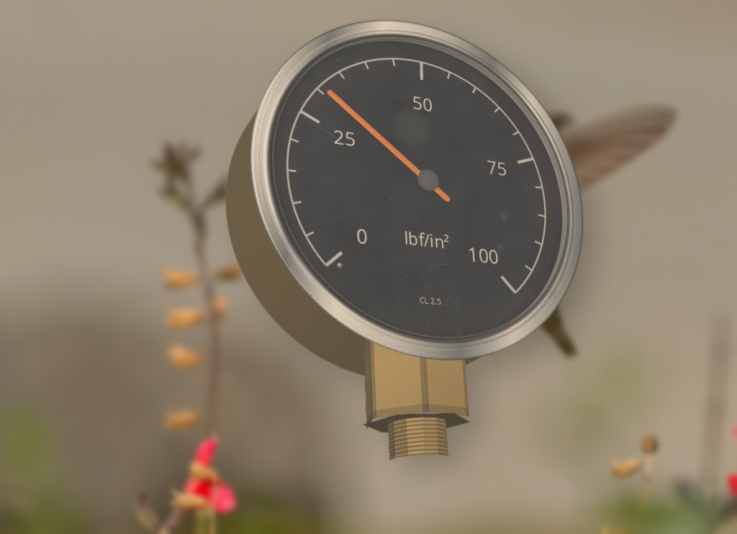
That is psi 30
